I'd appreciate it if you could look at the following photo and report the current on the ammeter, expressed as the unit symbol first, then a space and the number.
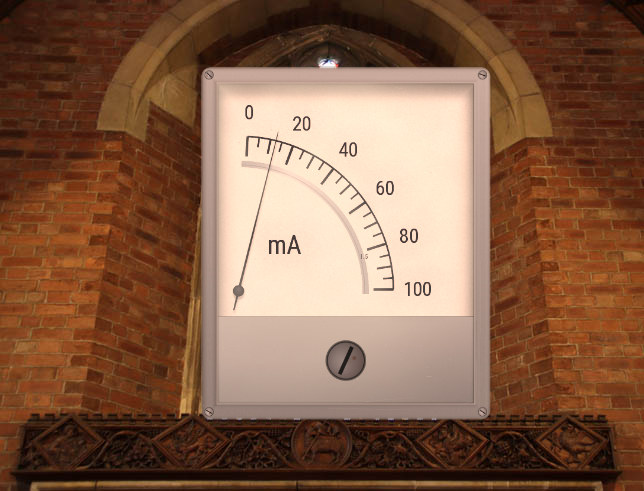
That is mA 12.5
